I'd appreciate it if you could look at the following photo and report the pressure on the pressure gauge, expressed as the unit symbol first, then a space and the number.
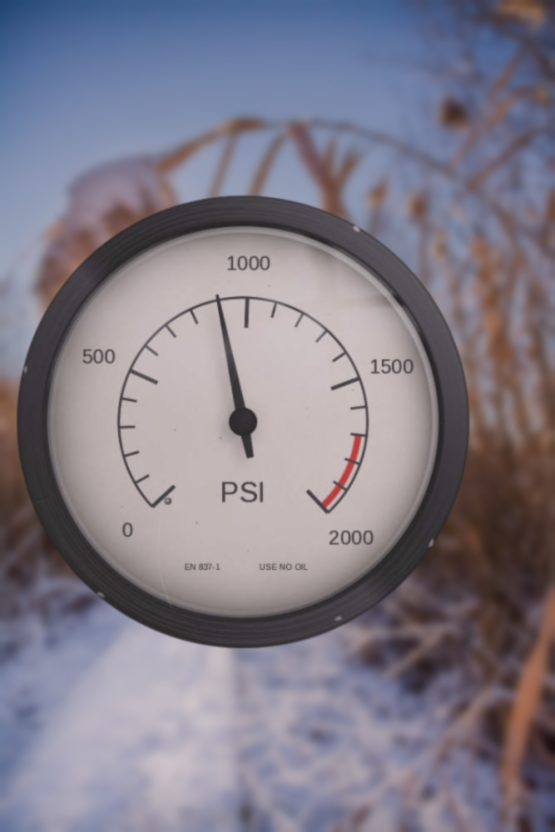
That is psi 900
